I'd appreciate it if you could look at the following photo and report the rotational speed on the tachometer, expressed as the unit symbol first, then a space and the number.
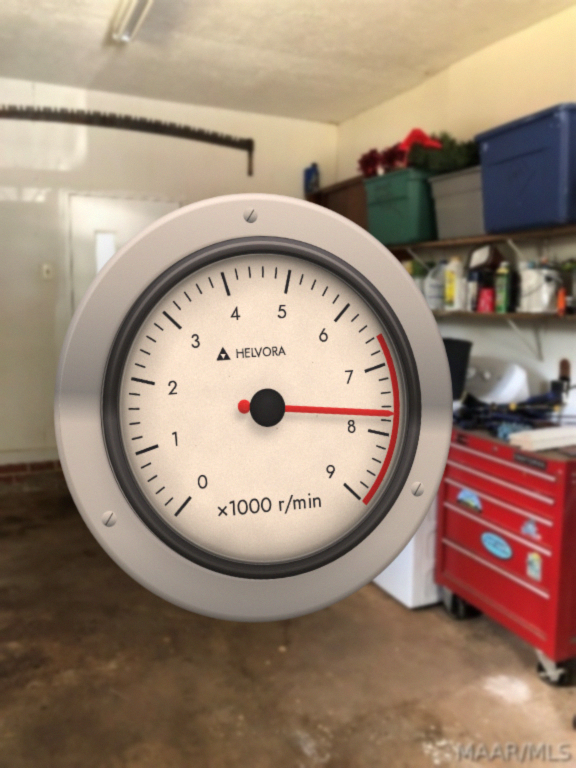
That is rpm 7700
